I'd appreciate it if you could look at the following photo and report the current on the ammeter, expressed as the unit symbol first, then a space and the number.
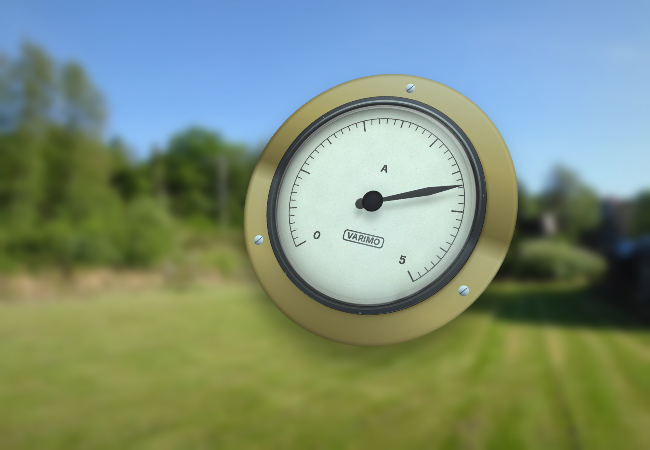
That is A 3.7
